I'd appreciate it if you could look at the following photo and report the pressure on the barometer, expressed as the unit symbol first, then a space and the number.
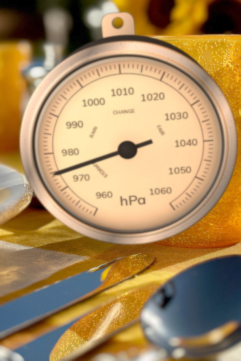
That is hPa 975
